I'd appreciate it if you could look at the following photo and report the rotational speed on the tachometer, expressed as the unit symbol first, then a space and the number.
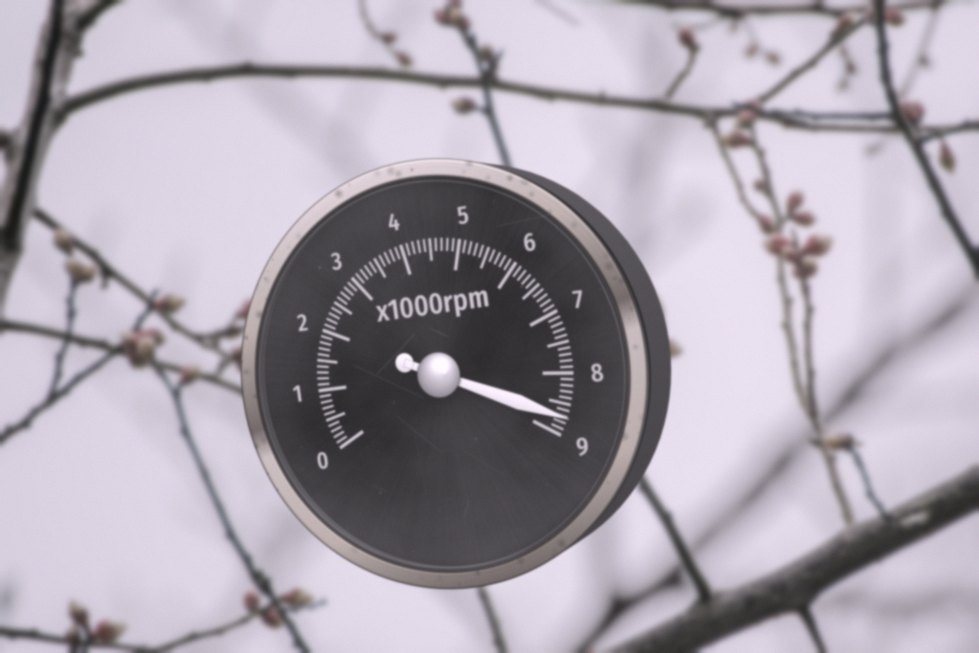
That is rpm 8700
